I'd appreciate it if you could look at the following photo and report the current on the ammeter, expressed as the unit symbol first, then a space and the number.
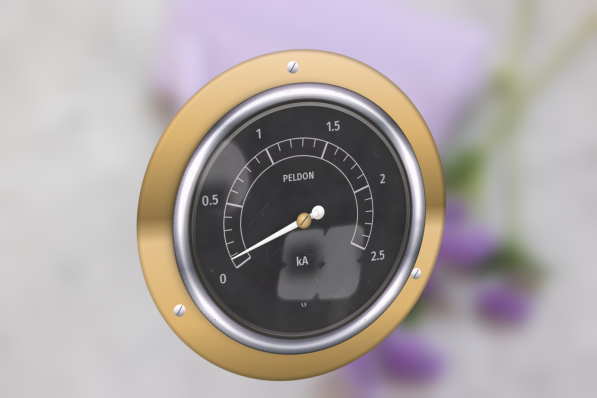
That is kA 0.1
